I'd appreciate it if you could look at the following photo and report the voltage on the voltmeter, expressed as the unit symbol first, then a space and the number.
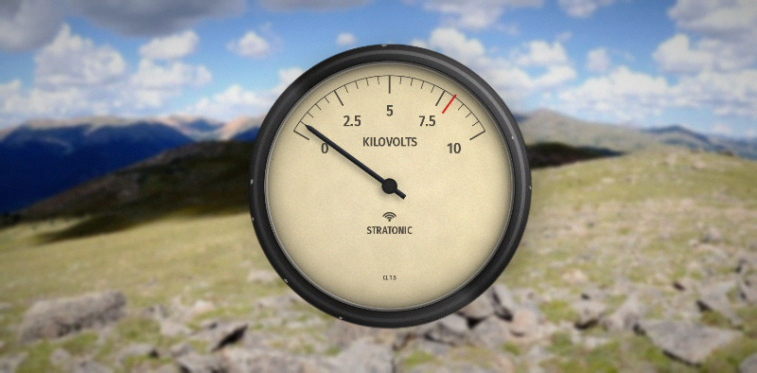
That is kV 0.5
